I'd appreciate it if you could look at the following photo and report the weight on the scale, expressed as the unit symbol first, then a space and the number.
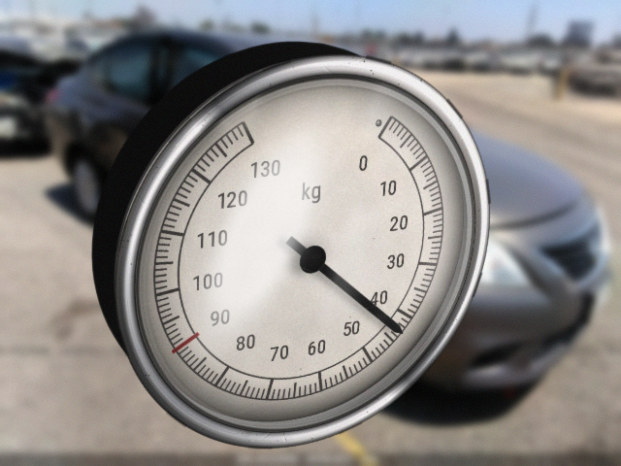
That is kg 43
